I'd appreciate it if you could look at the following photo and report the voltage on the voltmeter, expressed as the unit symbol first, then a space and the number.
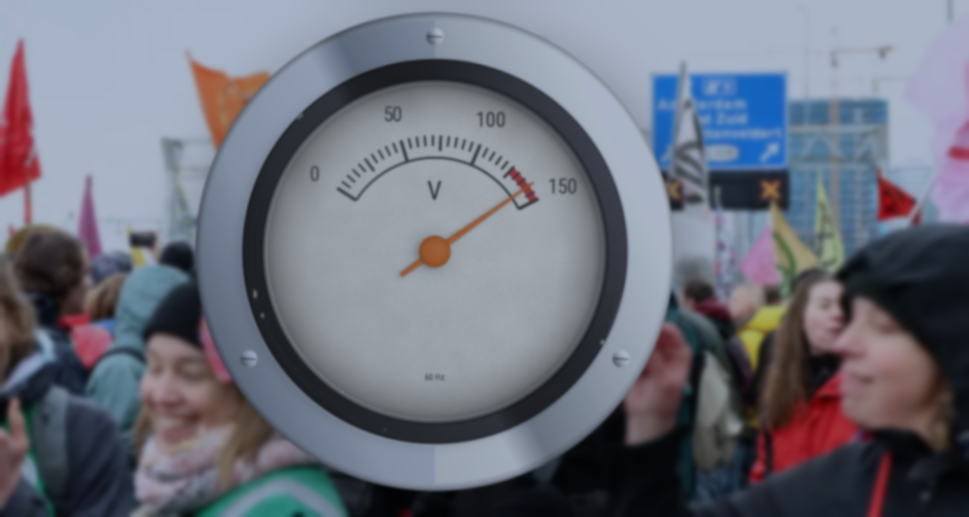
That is V 140
